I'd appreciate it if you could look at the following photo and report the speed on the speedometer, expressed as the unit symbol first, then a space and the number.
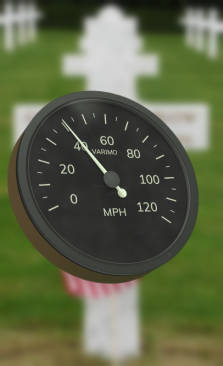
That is mph 40
